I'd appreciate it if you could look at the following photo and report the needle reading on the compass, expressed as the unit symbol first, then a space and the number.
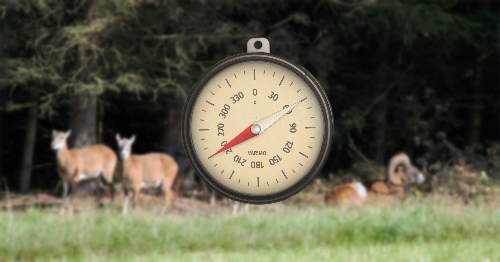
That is ° 240
